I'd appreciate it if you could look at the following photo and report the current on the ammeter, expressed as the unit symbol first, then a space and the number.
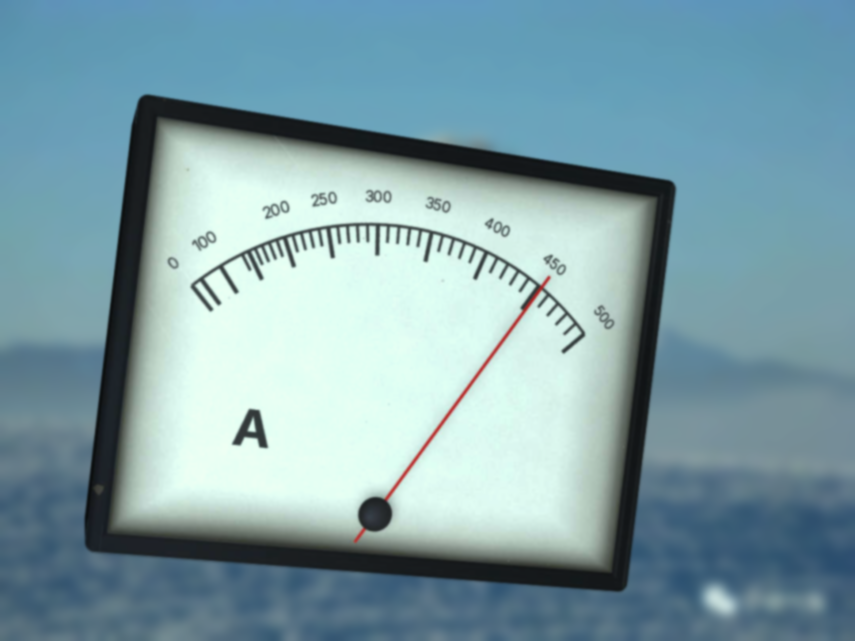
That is A 450
